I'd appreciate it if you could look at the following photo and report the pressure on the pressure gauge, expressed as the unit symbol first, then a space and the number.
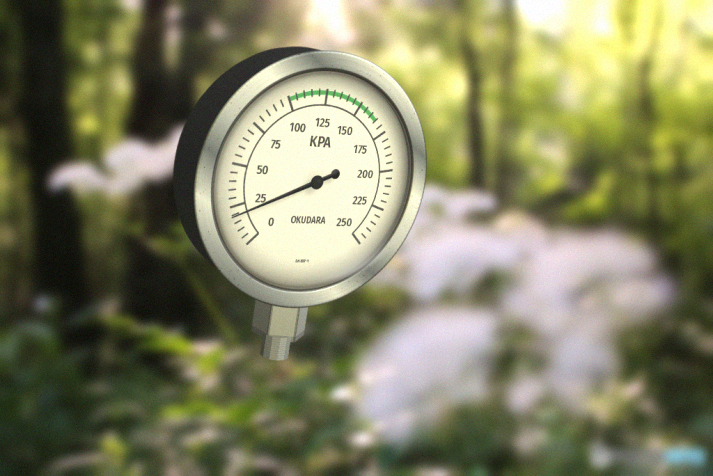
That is kPa 20
